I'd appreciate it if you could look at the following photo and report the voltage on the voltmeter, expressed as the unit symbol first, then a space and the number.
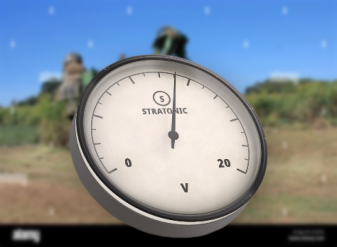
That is V 11
